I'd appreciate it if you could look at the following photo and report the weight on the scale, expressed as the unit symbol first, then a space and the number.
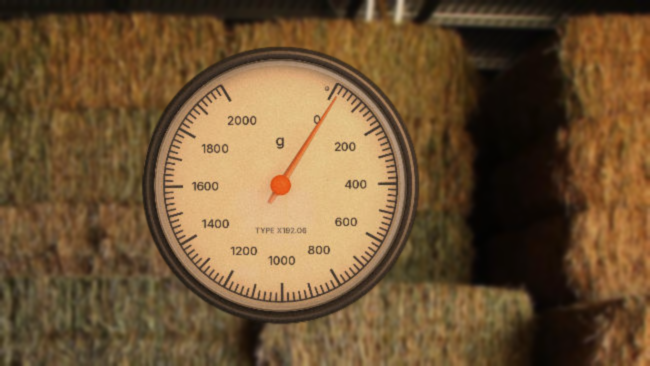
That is g 20
